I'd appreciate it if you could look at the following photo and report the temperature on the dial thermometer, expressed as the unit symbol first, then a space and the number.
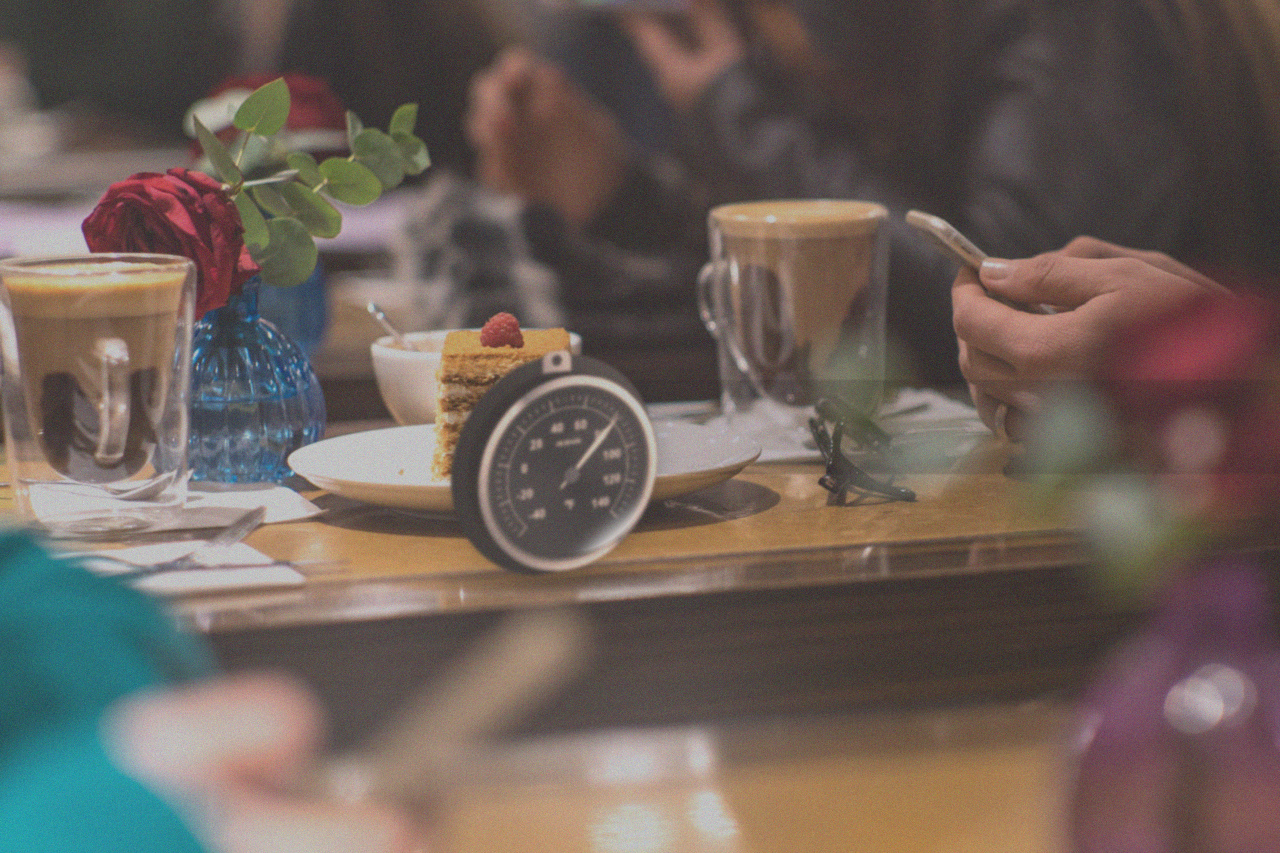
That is °F 80
